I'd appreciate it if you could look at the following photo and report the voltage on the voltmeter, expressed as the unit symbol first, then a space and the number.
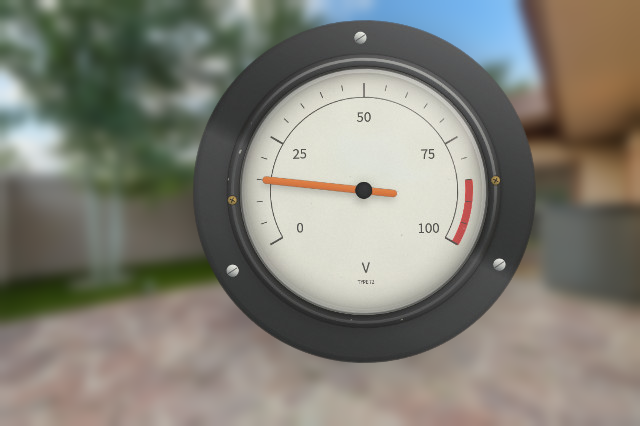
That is V 15
